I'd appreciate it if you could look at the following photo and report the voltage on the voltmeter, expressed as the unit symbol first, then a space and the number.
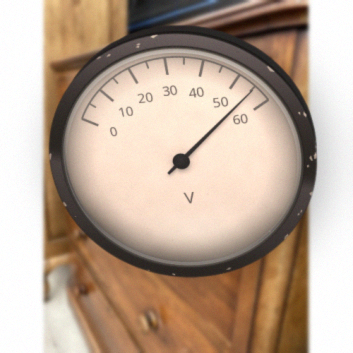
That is V 55
